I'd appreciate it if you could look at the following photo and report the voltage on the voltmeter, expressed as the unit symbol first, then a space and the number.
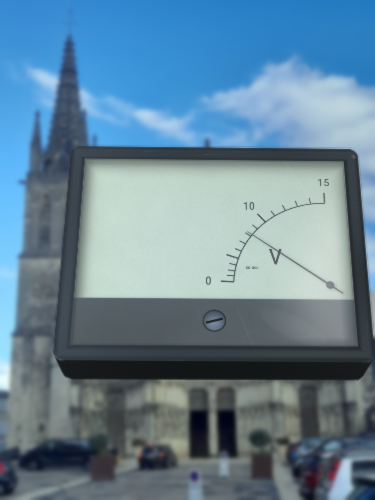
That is V 8
